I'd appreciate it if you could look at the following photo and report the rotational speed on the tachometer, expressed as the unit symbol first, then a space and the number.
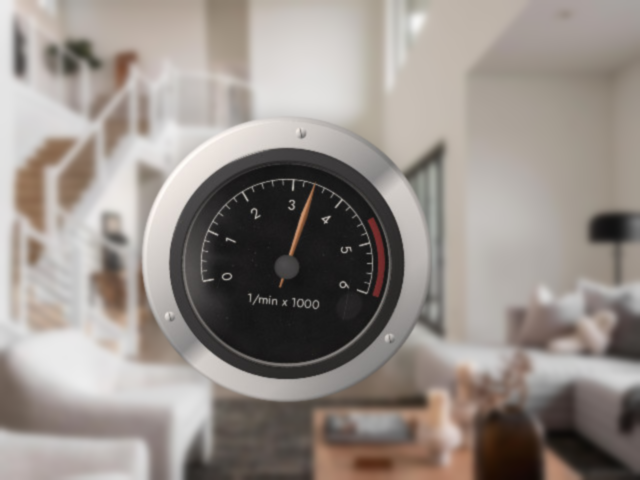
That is rpm 3400
